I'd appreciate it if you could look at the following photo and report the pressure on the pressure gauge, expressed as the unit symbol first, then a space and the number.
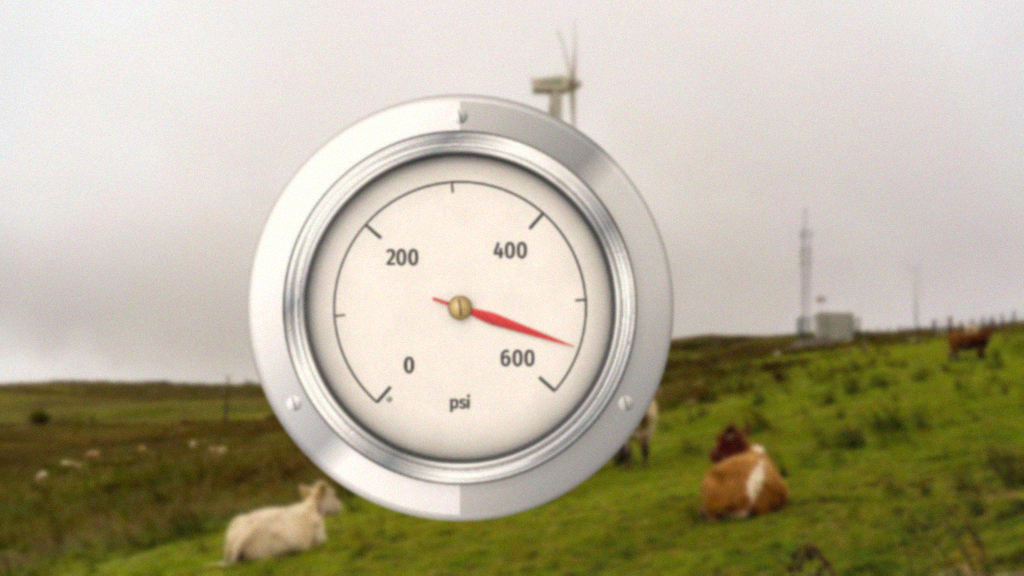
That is psi 550
